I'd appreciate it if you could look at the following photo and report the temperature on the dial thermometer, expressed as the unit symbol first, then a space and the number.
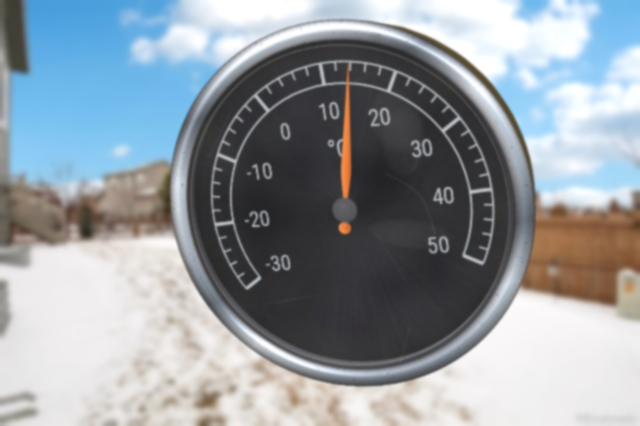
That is °C 14
